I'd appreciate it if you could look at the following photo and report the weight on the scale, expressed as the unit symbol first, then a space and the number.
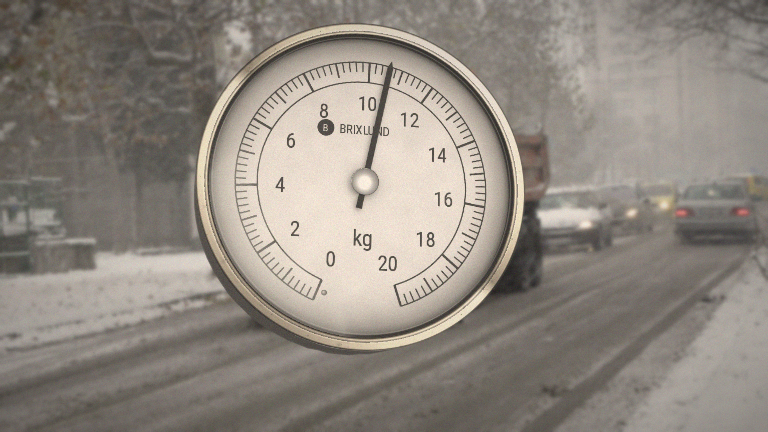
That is kg 10.6
